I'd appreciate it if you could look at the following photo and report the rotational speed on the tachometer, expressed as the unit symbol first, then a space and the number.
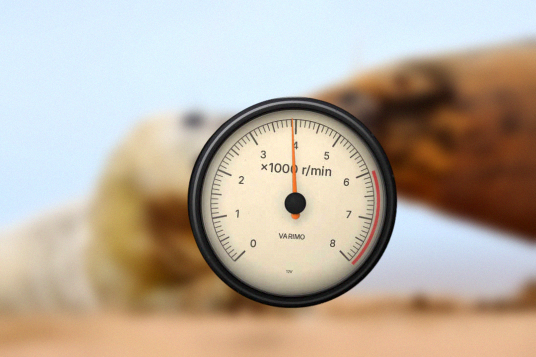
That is rpm 3900
